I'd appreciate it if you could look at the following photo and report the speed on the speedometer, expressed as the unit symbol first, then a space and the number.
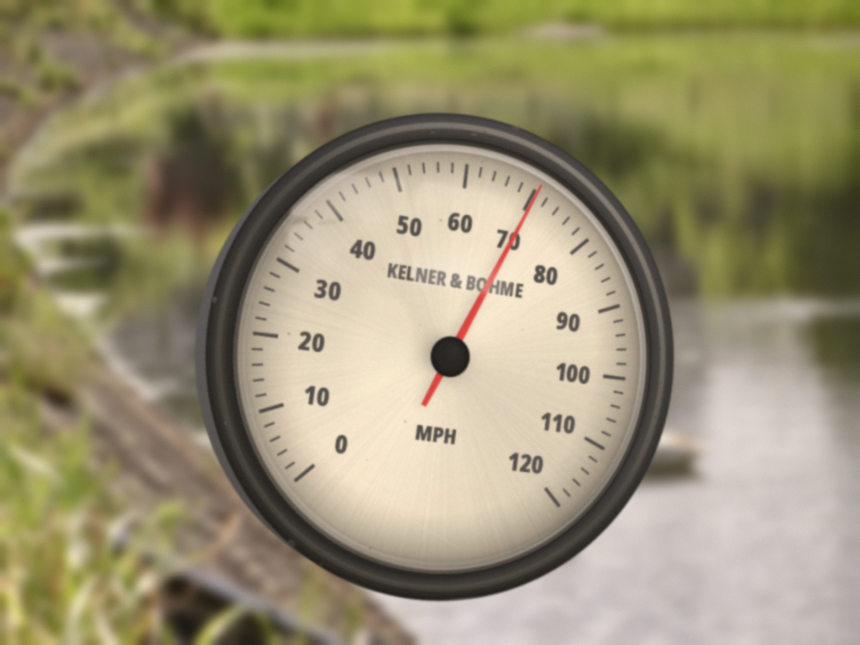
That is mph 70
